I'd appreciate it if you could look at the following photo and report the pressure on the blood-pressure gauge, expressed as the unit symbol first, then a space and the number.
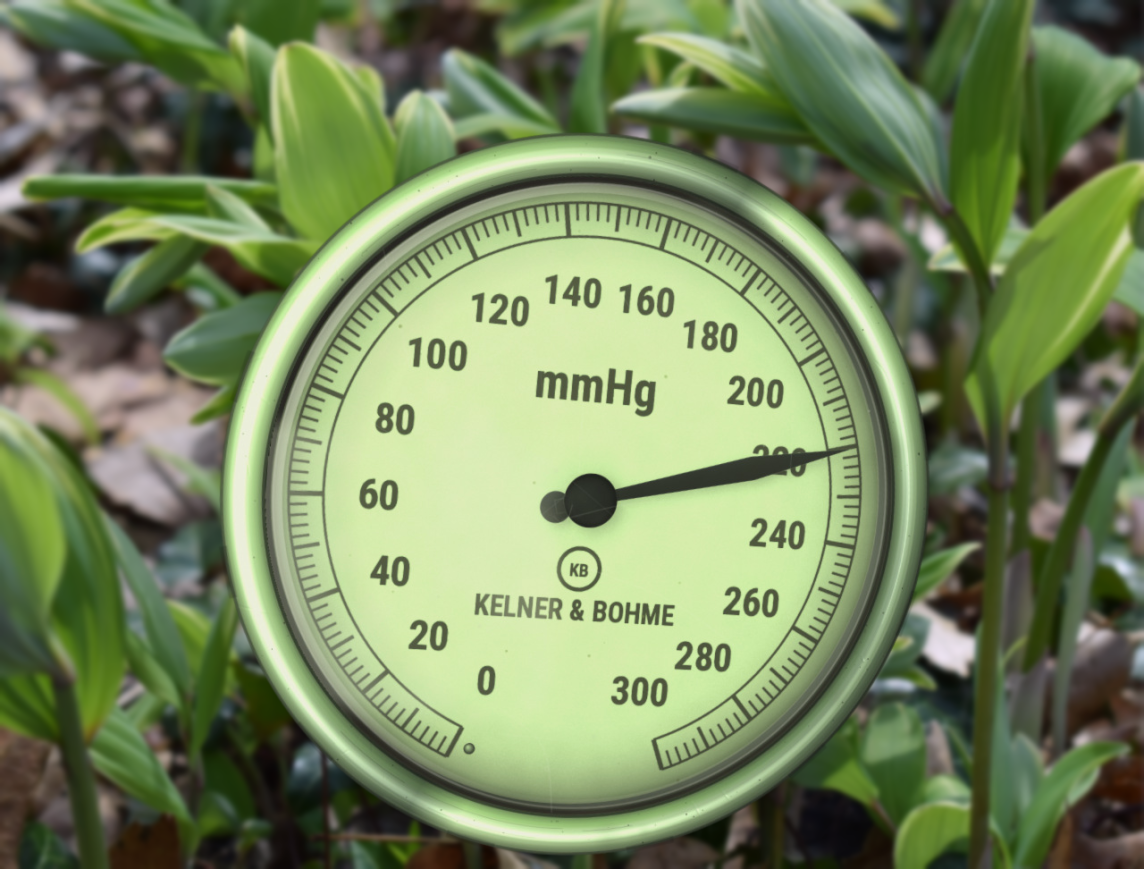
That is mmHg 220
